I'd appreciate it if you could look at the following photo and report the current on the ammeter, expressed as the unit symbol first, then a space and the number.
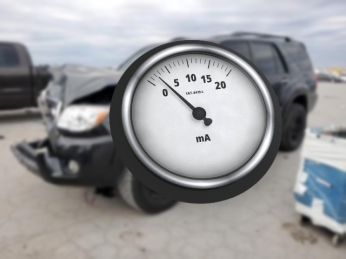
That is mA 2
